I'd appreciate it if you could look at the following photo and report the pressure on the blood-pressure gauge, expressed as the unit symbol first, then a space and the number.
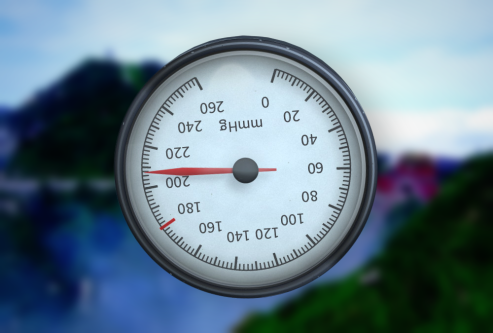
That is mmHg 208
